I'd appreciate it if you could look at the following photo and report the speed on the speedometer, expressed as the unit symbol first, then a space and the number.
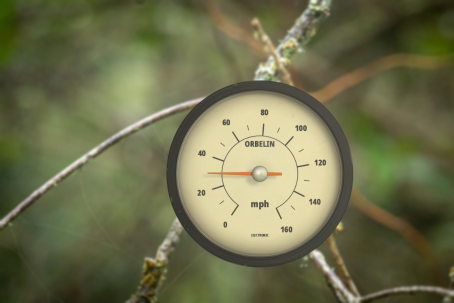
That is mph 30
